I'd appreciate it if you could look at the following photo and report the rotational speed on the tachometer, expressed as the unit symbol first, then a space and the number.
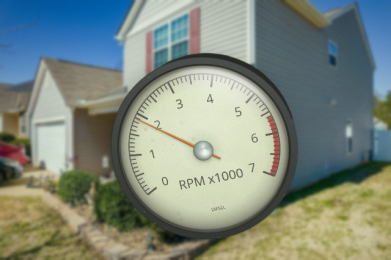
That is rpm 1900
